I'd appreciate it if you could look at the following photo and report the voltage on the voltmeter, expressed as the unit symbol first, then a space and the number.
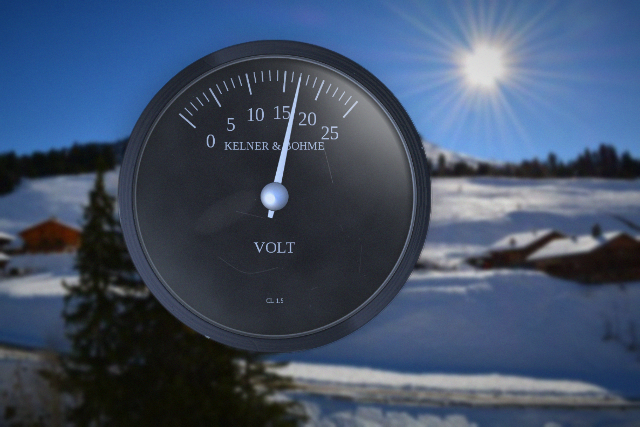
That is V 17
